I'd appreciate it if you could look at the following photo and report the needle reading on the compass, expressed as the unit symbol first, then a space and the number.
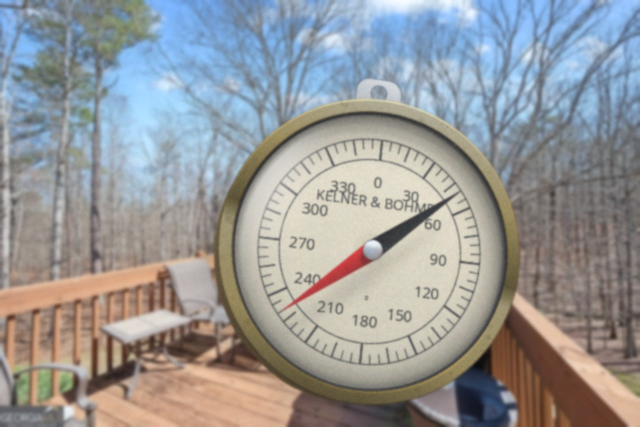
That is ° 230
